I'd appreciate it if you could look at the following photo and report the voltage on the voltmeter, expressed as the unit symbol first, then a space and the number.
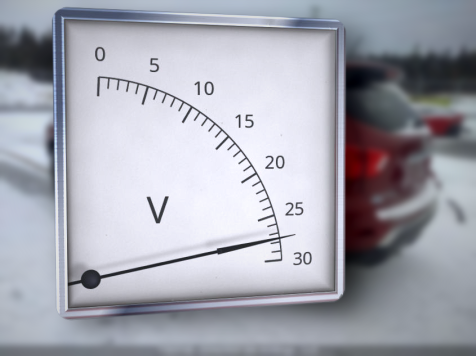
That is V 27.5
